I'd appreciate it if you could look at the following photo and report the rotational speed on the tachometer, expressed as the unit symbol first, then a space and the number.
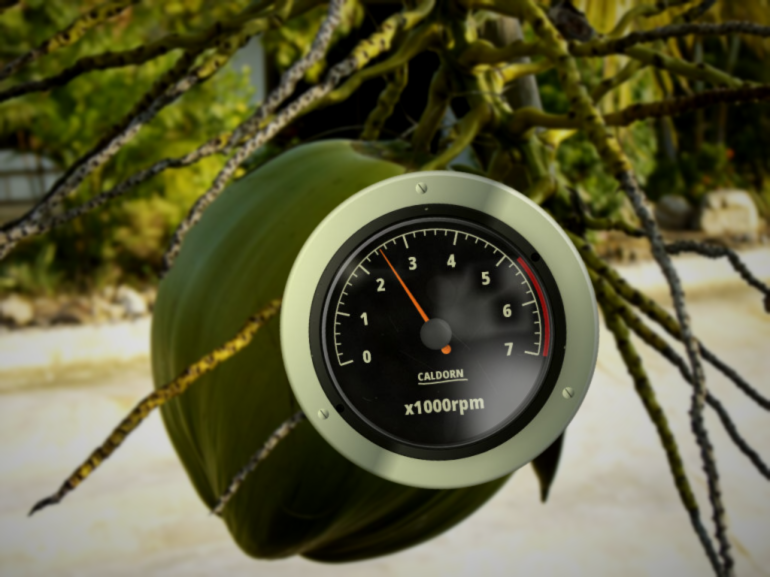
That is rpm 2500
